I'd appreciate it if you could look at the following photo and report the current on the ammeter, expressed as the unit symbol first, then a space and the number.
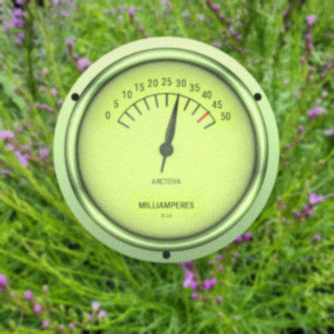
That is mA 30
